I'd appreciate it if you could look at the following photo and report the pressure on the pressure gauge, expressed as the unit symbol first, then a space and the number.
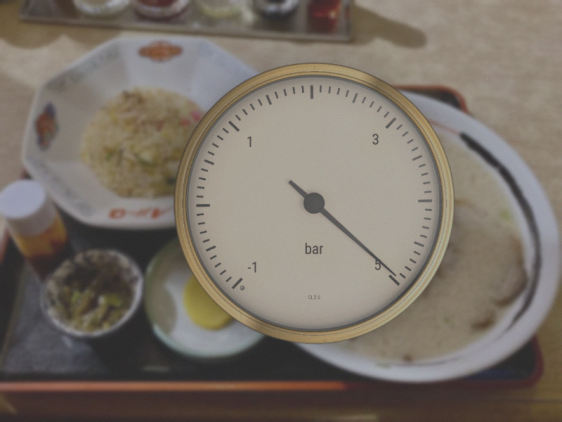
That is bar 4.95
